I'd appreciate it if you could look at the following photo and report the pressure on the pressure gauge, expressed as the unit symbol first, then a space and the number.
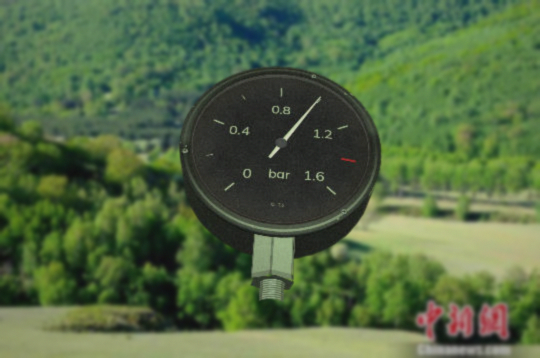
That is bar 1
